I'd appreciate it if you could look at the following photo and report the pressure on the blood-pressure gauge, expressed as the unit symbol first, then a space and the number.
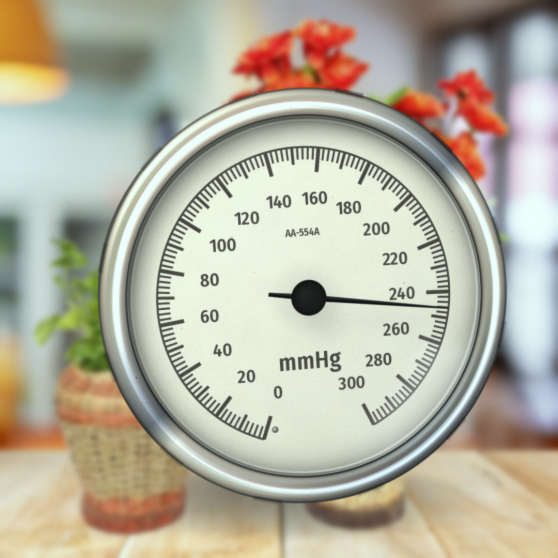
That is mmHg 246
